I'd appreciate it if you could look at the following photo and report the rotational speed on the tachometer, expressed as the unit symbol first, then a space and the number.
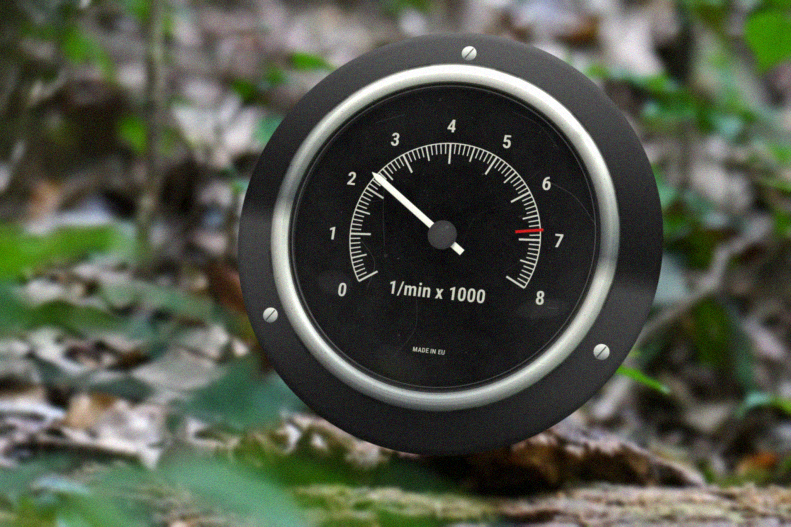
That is rpm 2300
